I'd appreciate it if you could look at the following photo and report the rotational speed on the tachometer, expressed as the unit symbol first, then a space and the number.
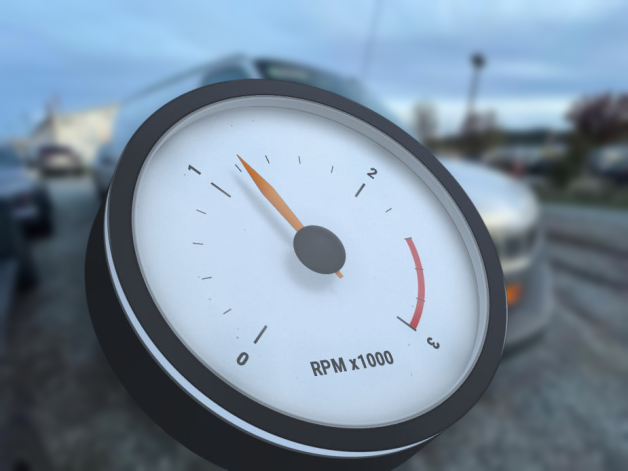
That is rpm 1200
